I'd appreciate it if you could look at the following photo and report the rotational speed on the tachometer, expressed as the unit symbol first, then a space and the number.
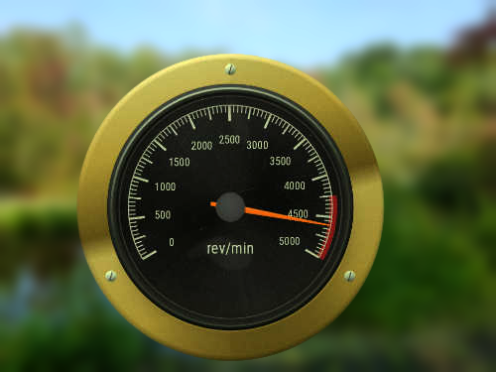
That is rpm 4600
